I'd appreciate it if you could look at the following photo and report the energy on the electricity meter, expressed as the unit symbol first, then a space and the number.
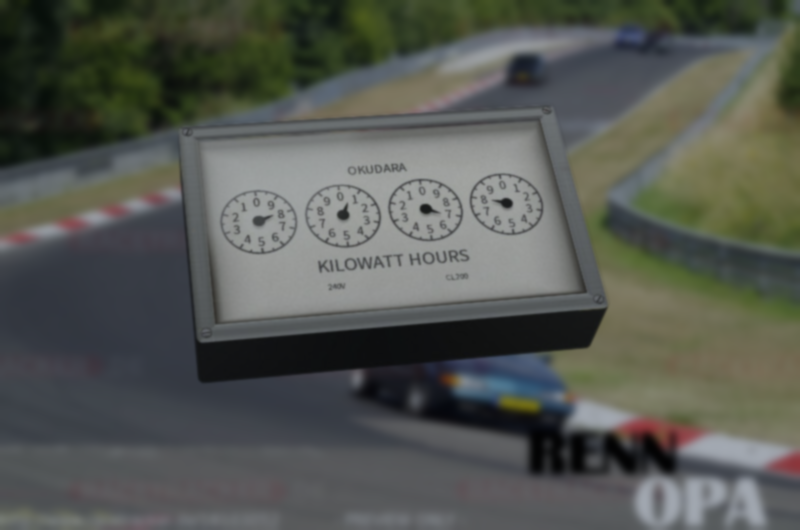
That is kWh 8068
